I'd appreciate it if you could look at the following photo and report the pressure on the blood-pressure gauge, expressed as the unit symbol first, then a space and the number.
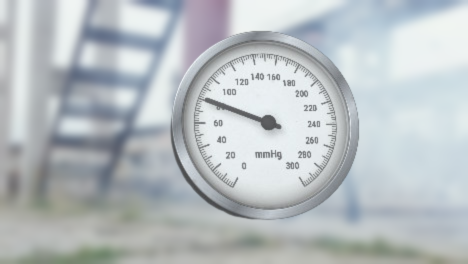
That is mmHg 80
